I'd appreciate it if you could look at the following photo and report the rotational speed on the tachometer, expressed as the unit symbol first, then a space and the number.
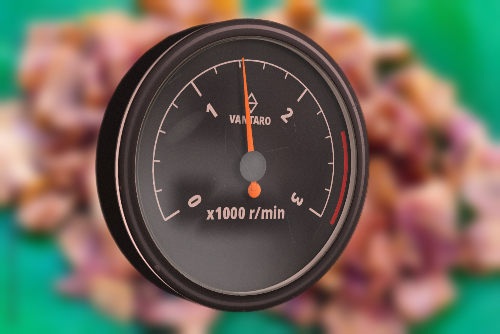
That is rpm 1400
